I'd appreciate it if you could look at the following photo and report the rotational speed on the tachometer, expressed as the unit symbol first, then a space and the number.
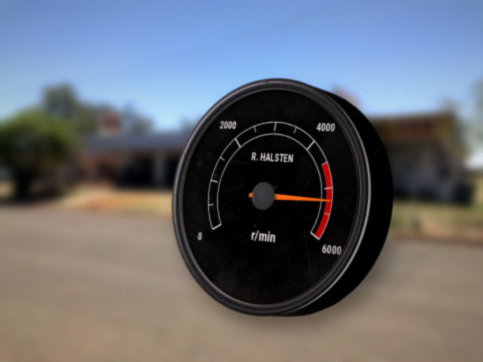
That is rpm 5250
